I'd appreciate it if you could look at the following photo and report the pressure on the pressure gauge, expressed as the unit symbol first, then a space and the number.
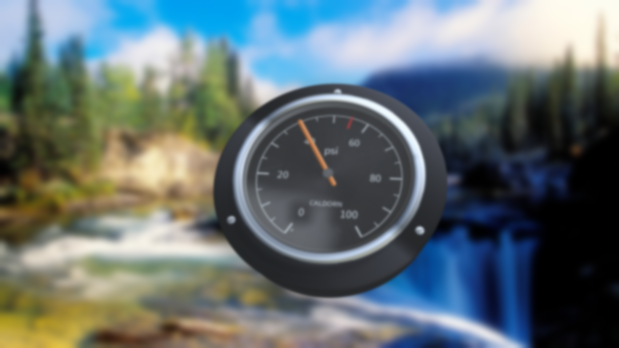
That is psi 40
